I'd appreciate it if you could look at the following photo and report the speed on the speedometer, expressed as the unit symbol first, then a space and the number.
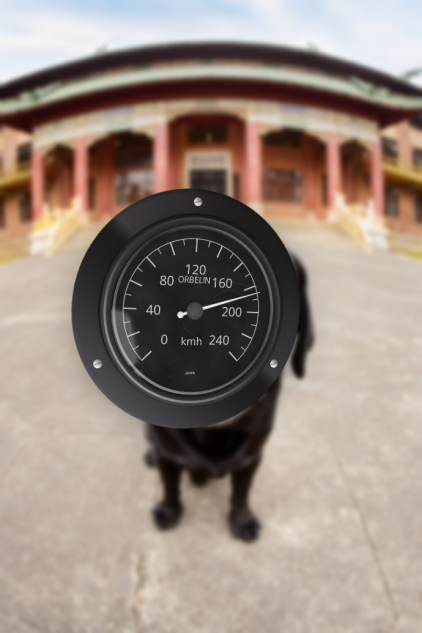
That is km/h 185
